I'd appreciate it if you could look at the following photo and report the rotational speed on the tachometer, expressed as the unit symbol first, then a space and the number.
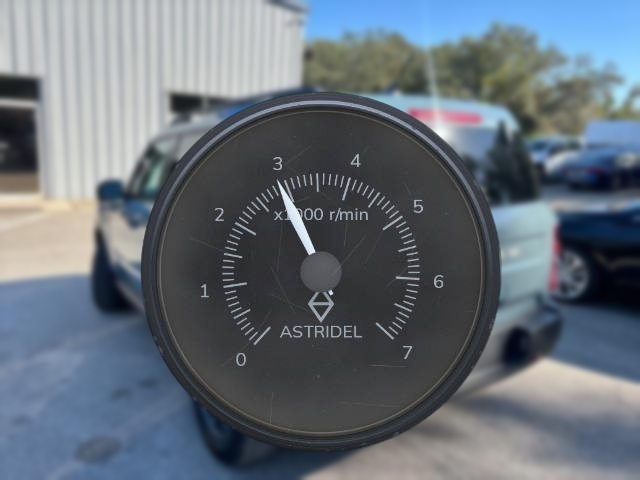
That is rpm 2900
